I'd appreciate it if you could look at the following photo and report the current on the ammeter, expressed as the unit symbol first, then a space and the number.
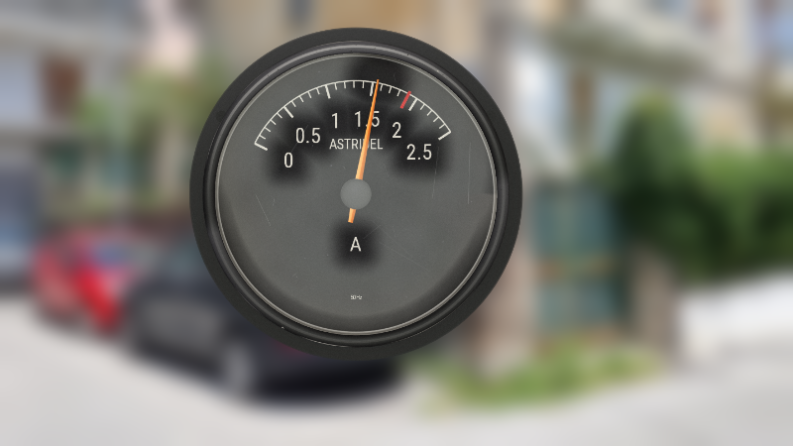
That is A 1.55
